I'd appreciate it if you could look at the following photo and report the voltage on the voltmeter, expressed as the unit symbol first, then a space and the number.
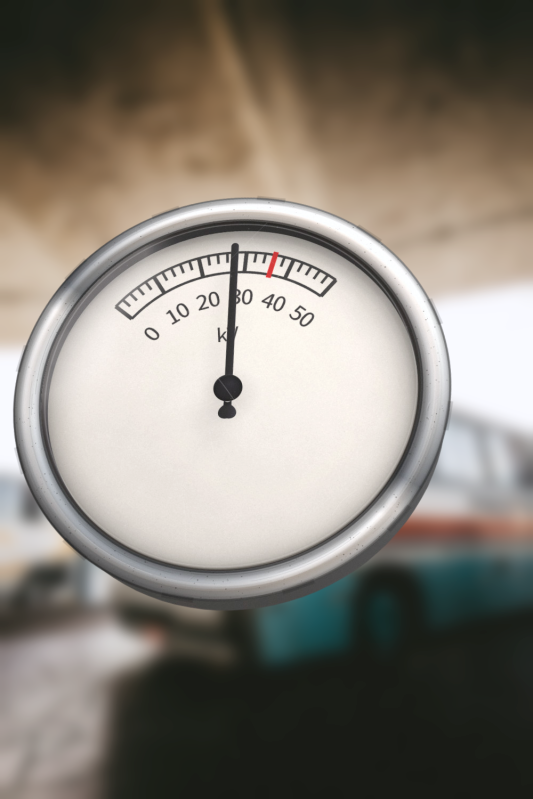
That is kV 28
